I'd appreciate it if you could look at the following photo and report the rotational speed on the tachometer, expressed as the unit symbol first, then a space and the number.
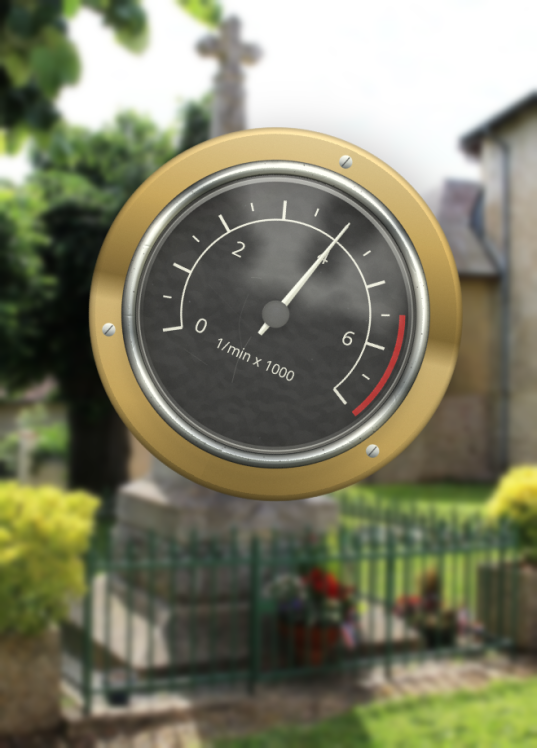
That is rpm 4000
